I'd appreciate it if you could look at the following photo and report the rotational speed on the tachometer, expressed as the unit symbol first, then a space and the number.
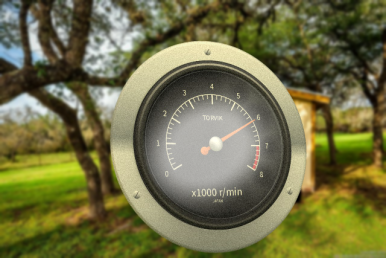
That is rpm 6000
